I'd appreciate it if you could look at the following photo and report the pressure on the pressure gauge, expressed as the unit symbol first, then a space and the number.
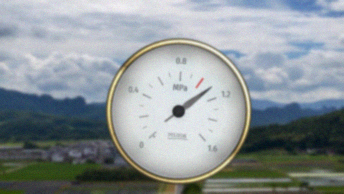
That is MPa 1.1
